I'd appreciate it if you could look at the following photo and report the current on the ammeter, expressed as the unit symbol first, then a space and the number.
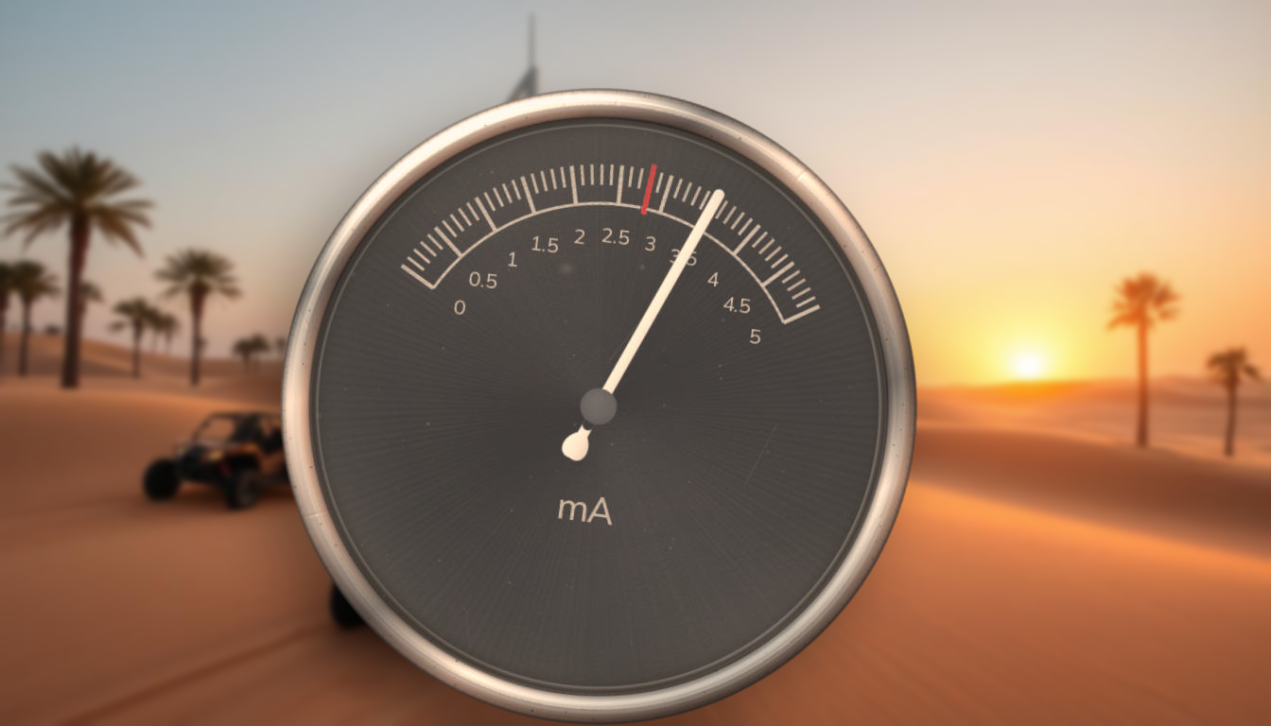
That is mA 3.5
